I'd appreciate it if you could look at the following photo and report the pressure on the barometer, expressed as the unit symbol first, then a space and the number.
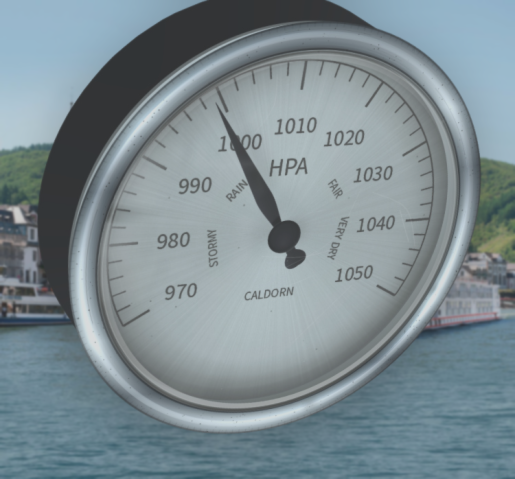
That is hPa 999
